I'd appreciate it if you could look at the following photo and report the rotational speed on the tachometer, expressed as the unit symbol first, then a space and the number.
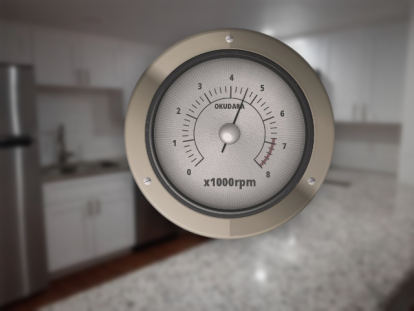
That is rpm 4600
